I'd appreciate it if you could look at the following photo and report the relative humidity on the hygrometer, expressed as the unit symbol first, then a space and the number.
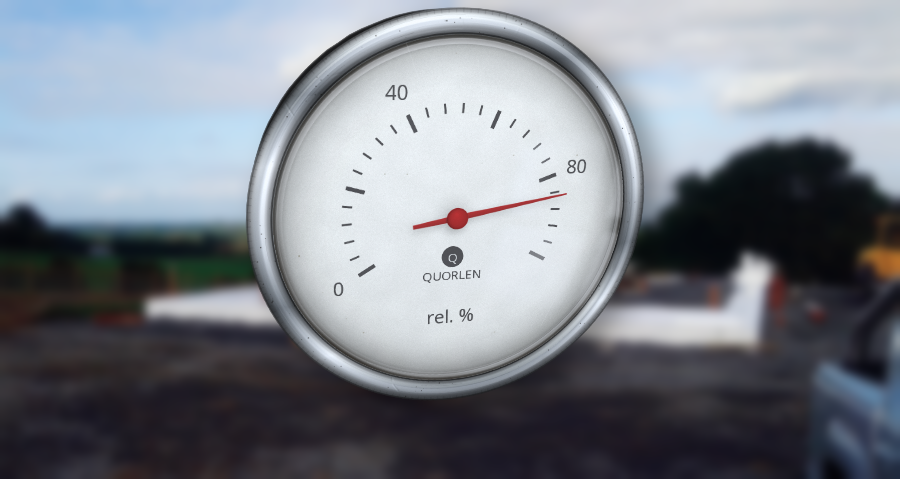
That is % 84
